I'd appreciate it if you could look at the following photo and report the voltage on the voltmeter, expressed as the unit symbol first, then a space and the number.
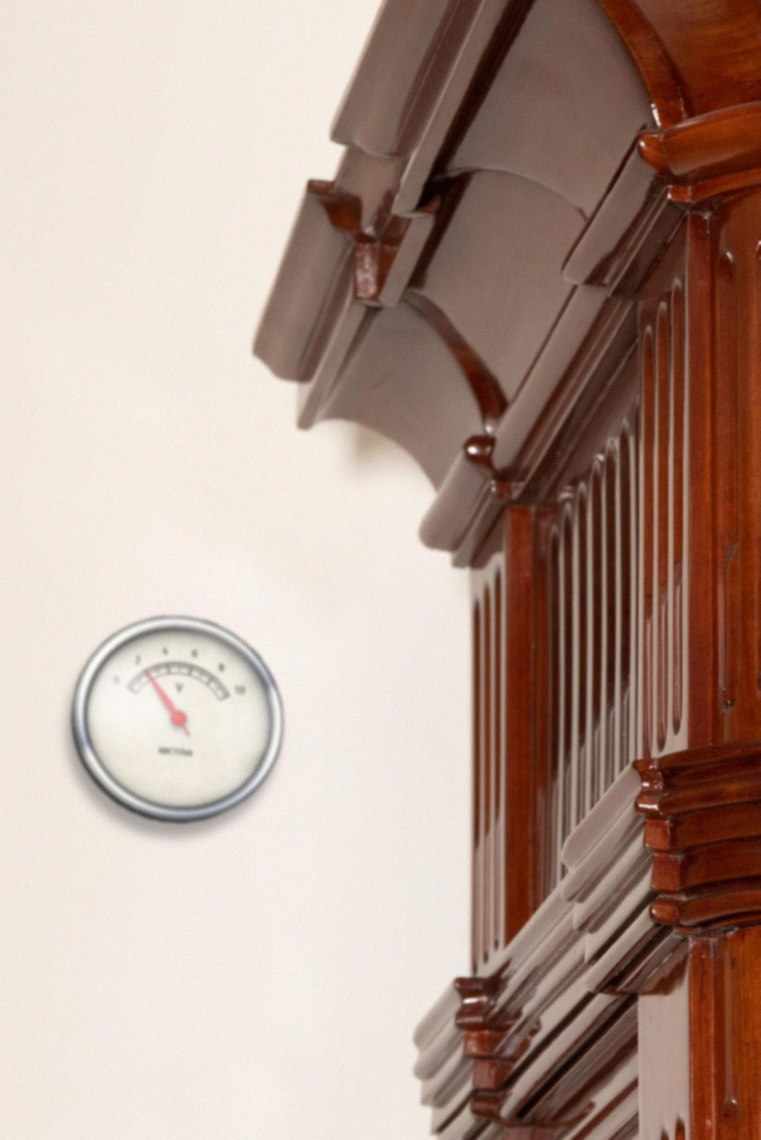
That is V 2
